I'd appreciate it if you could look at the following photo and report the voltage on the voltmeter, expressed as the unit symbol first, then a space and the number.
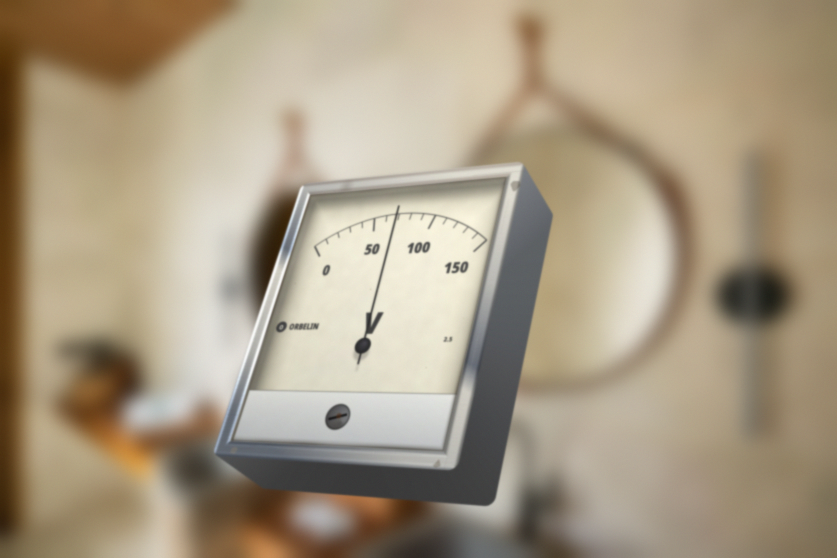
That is V 70
